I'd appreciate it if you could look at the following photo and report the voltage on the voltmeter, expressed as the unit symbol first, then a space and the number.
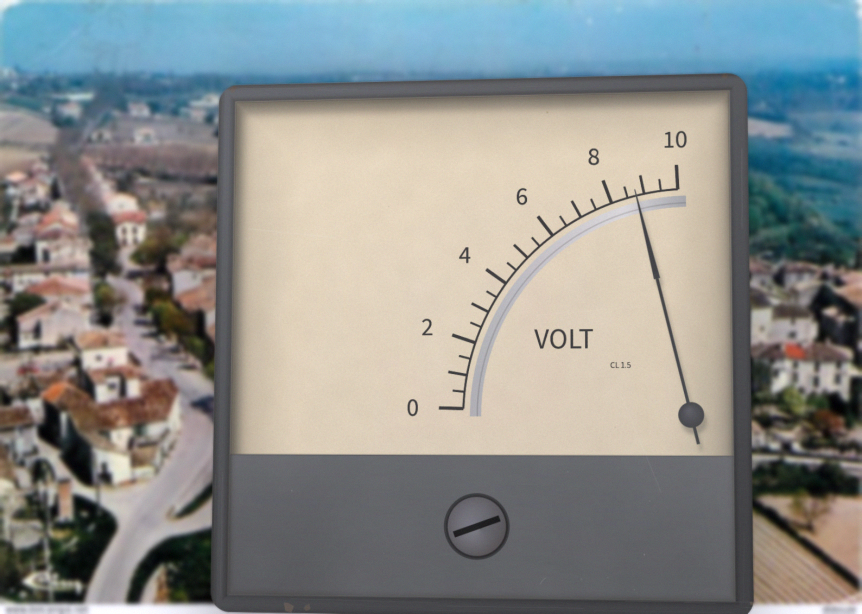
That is V 8.75
